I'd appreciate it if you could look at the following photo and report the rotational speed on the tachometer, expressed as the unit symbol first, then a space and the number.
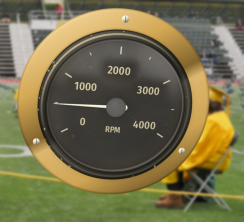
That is rpm 500
